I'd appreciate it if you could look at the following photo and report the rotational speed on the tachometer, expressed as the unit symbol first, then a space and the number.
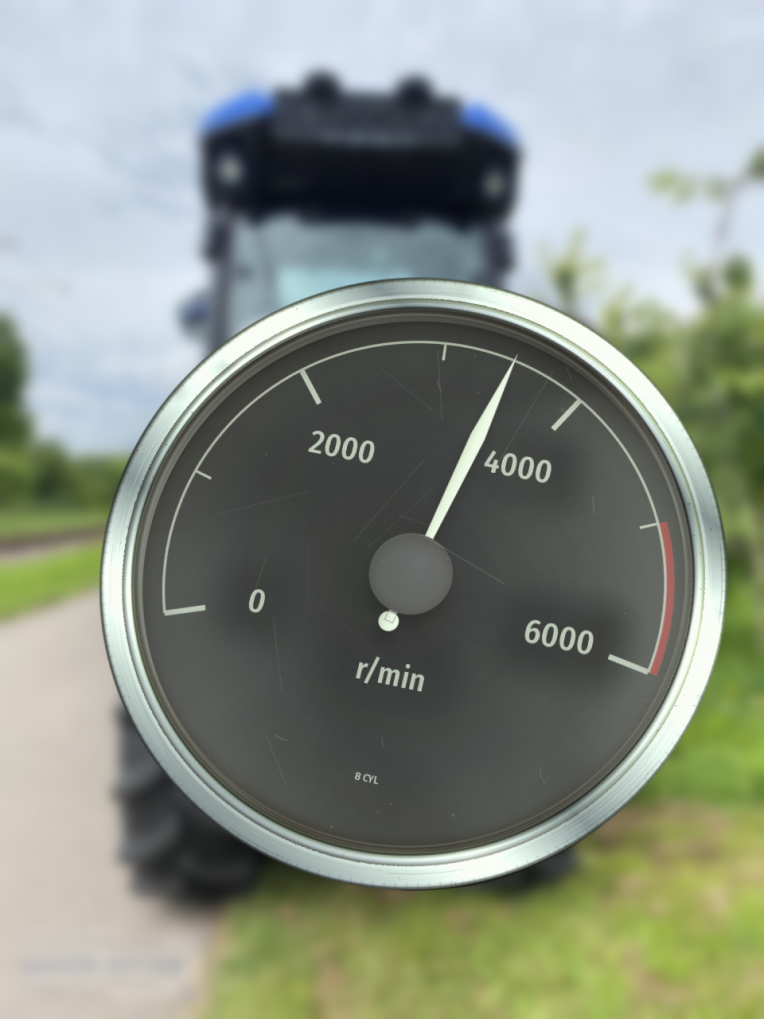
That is rpm 3500
